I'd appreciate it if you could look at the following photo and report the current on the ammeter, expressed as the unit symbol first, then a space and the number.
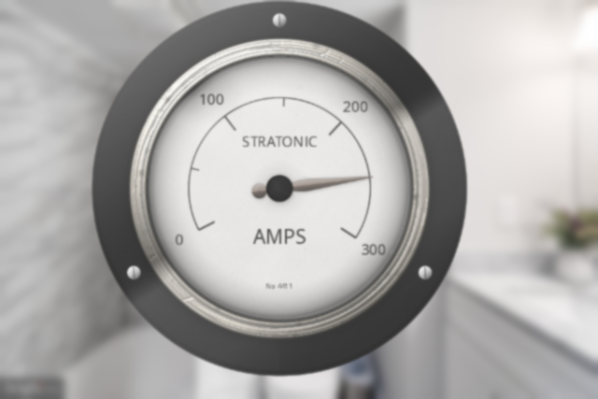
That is A 250
